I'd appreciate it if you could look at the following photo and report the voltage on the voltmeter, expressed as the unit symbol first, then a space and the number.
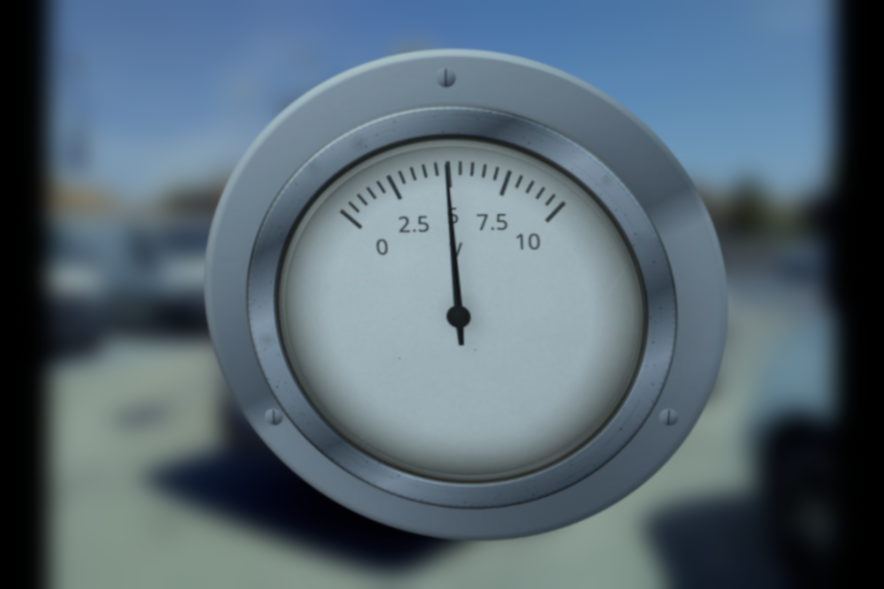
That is V 5
